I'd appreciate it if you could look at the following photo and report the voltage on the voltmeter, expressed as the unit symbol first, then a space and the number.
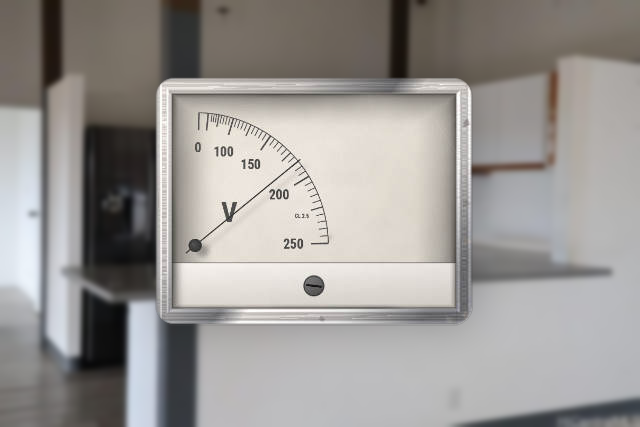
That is V 185
